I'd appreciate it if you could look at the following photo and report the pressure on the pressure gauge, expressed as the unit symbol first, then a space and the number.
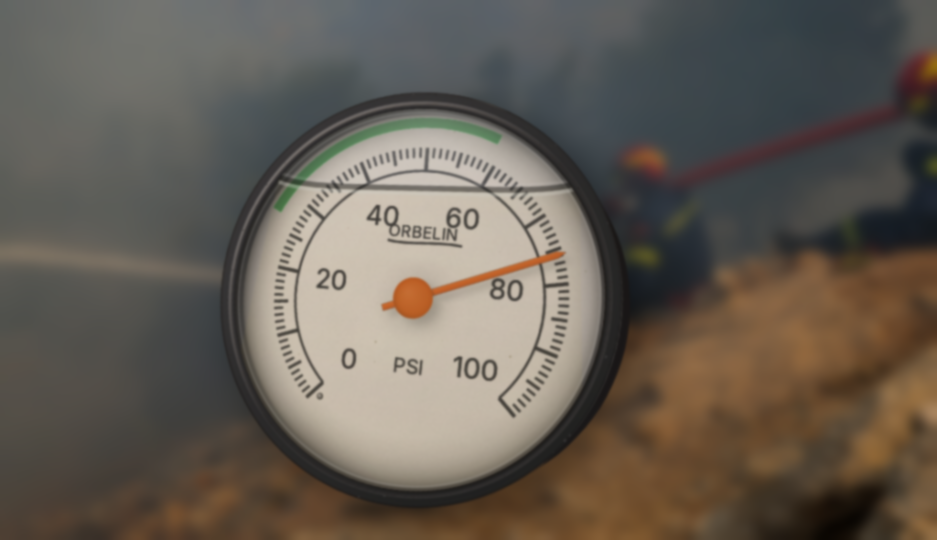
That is psi 76
